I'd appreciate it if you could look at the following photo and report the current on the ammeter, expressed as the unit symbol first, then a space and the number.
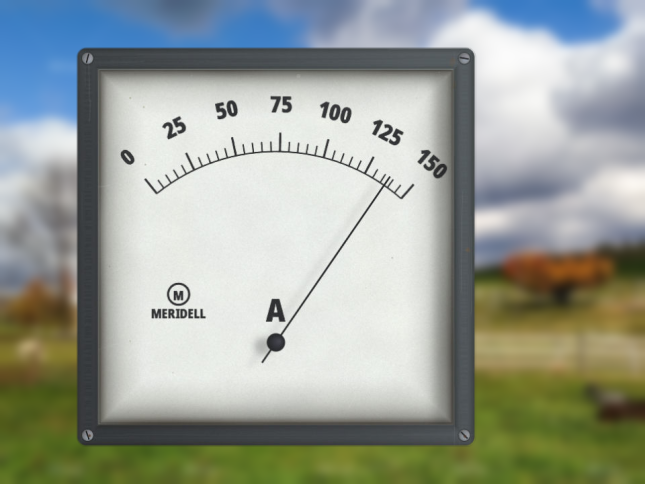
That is A 137.5
